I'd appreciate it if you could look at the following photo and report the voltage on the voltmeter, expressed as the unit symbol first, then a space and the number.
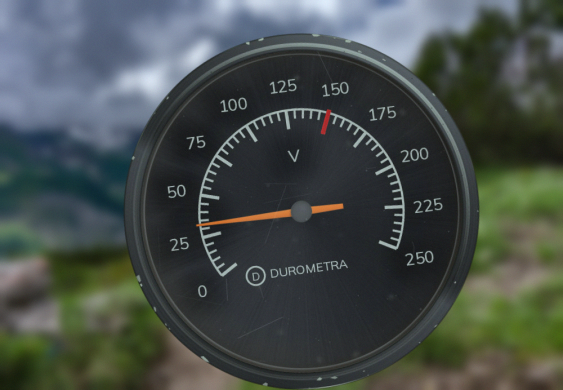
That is V 32.5
